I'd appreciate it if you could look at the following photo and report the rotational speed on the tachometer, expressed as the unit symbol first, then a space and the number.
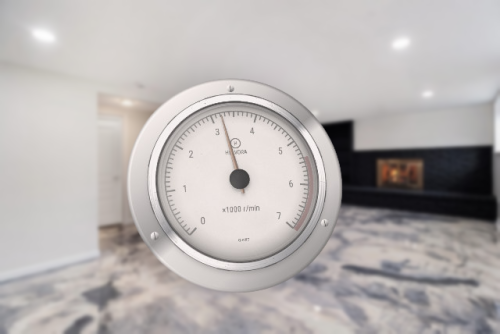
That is rpm 3200
